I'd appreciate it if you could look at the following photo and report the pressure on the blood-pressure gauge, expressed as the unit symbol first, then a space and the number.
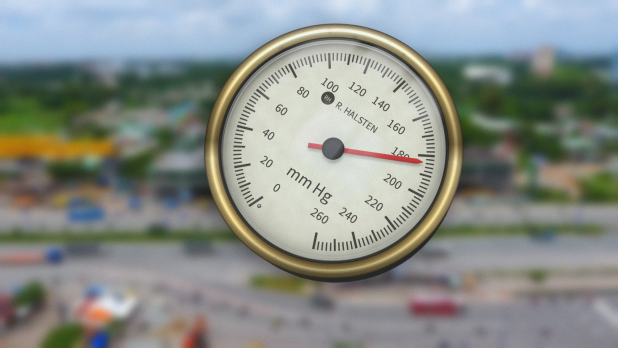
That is mmHg 184
